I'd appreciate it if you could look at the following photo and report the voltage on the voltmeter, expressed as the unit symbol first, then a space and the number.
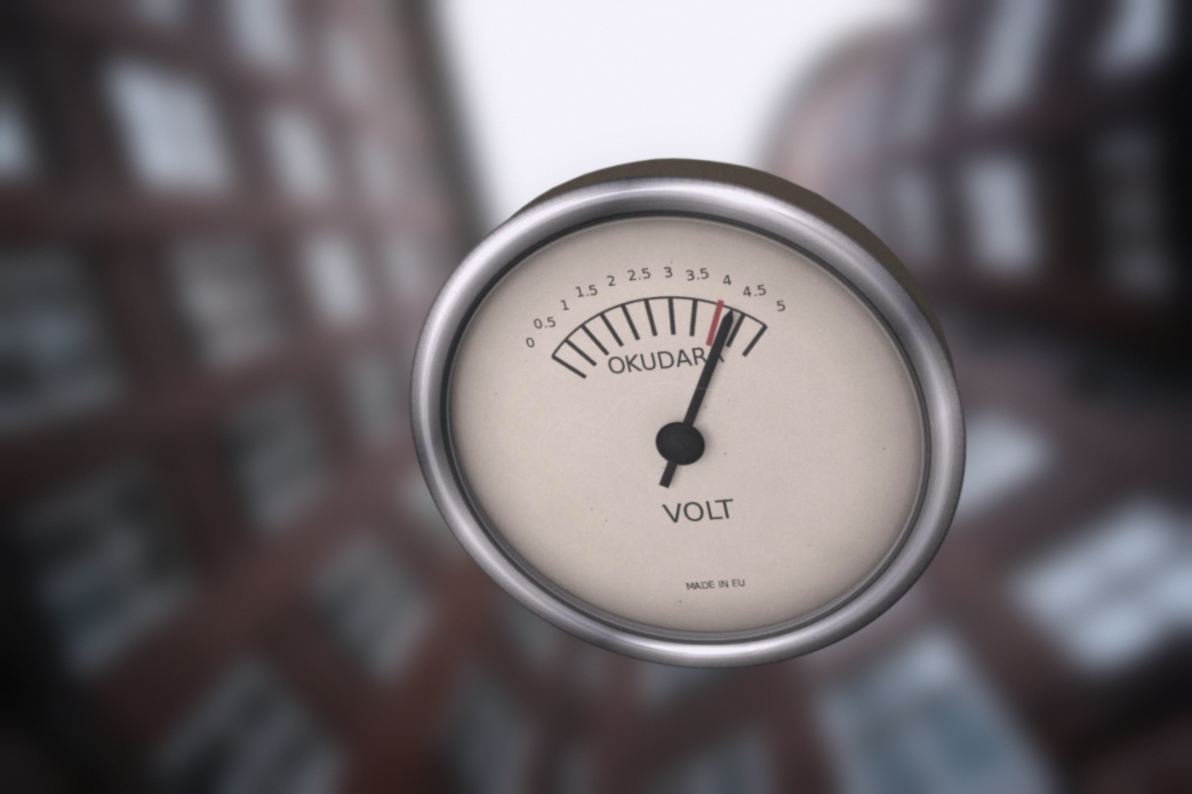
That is V 4.25
